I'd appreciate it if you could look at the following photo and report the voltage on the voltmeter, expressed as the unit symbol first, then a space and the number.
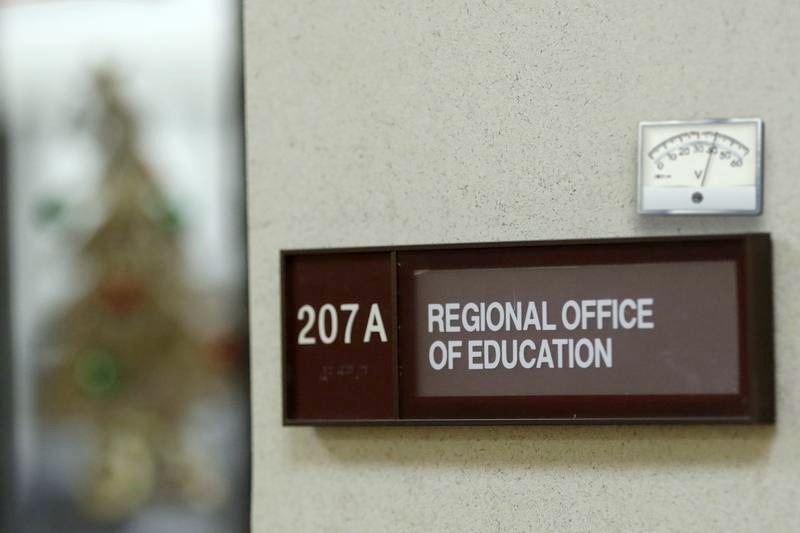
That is V 40
